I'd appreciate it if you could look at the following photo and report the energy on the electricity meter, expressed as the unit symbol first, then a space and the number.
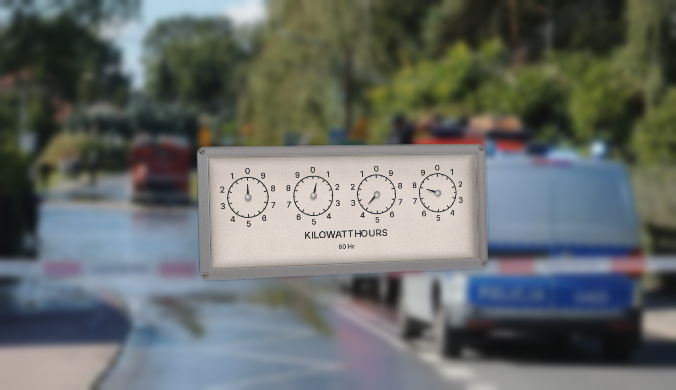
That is kWh 38
